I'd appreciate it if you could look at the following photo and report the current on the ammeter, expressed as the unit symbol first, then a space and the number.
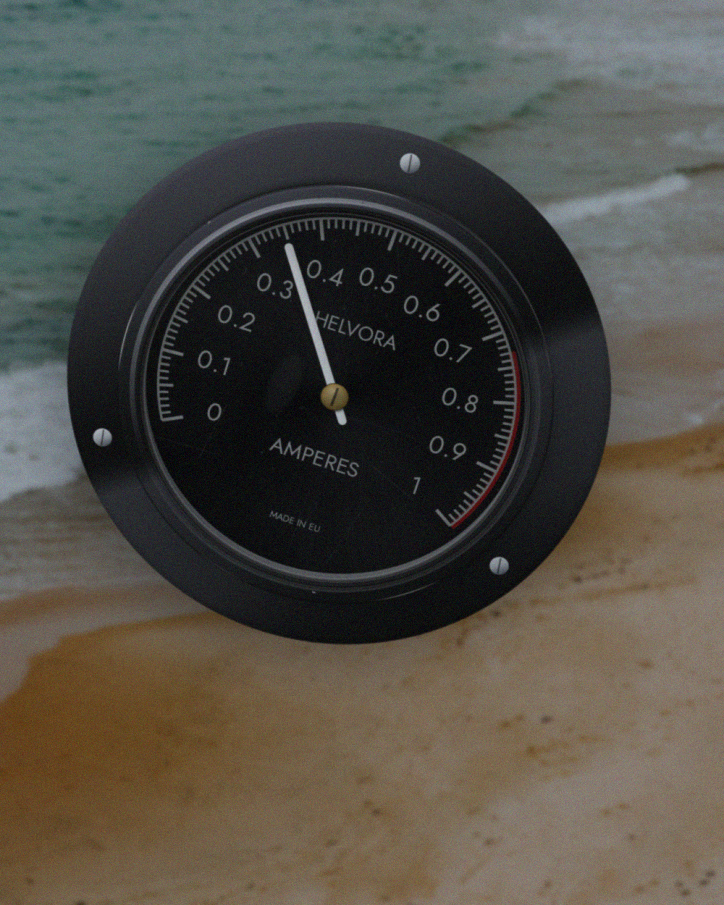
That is A 0.35
